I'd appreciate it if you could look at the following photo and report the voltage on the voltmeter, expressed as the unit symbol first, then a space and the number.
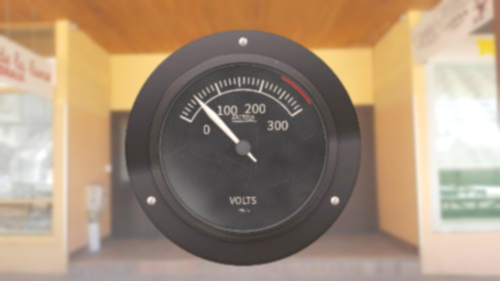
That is V 50
